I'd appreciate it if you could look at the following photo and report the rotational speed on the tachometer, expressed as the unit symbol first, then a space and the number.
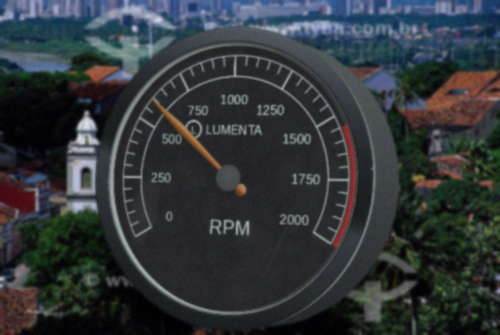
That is rpm 600
